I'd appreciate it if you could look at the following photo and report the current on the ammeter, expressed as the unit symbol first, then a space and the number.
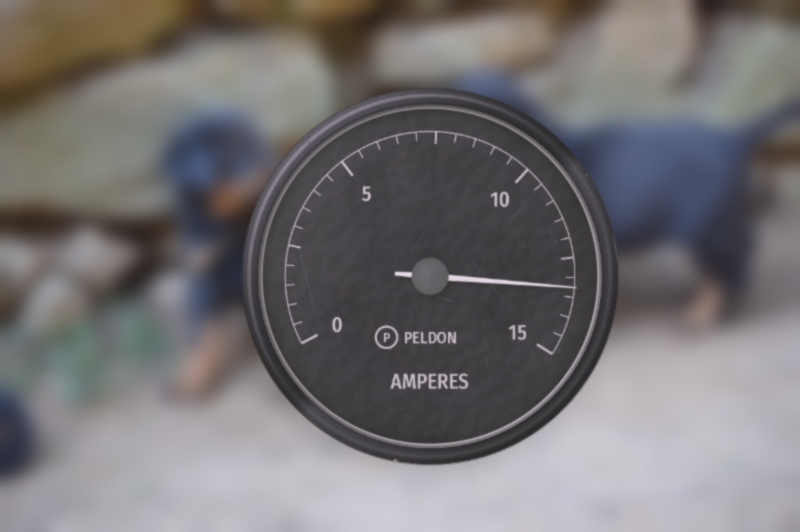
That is A 13.25
